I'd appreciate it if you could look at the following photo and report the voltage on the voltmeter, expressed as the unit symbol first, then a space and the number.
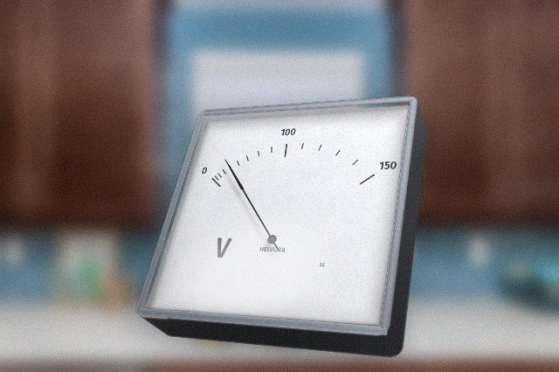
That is V 50
